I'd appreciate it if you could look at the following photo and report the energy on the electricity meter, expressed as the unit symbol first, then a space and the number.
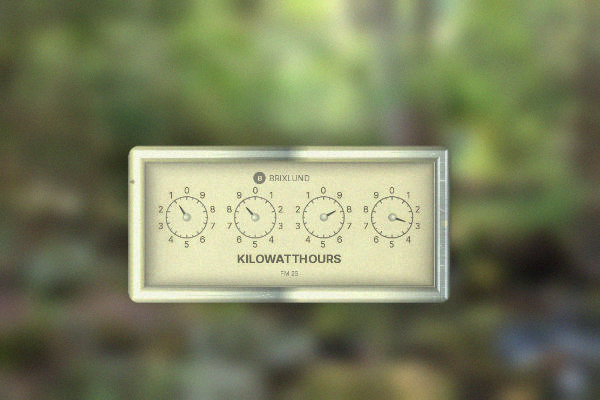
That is kWh 883
